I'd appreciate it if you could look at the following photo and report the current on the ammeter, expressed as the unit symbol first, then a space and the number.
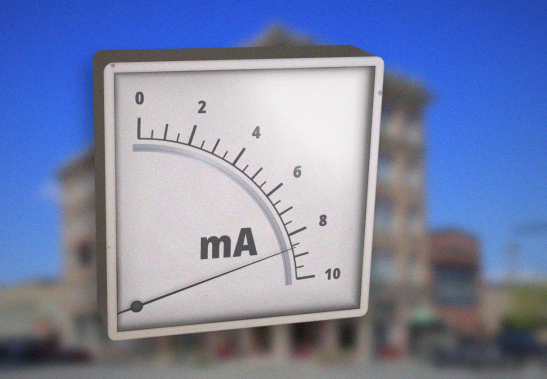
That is mA 8.5
